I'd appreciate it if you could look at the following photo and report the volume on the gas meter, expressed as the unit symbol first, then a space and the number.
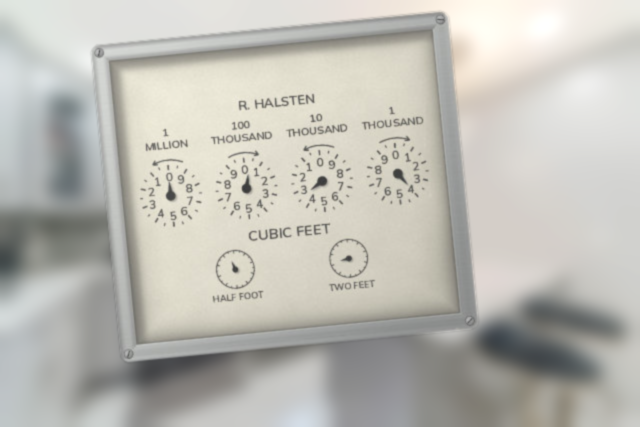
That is ft³ 3400
